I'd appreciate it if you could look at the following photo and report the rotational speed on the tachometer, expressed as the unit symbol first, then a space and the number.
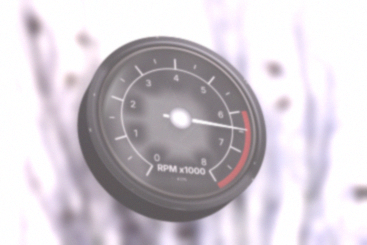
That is rpm 6500
